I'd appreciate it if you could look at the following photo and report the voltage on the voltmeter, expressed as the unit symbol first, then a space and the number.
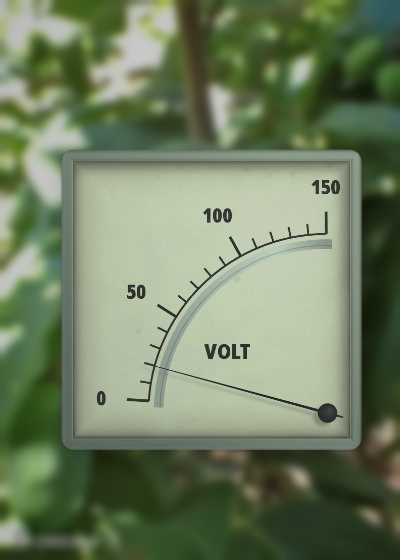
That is V 20
